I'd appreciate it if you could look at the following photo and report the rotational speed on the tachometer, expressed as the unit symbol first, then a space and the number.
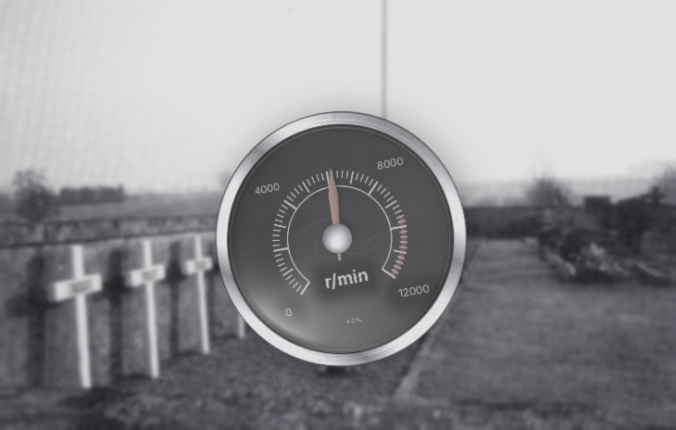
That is rpm 6200
